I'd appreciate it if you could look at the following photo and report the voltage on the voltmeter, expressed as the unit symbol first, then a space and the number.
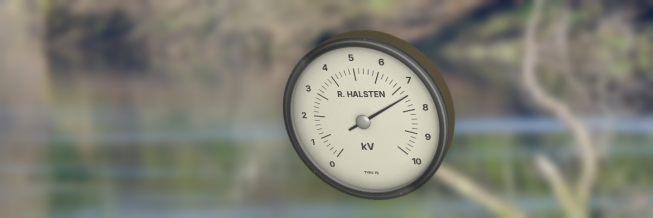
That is kV 7.4
